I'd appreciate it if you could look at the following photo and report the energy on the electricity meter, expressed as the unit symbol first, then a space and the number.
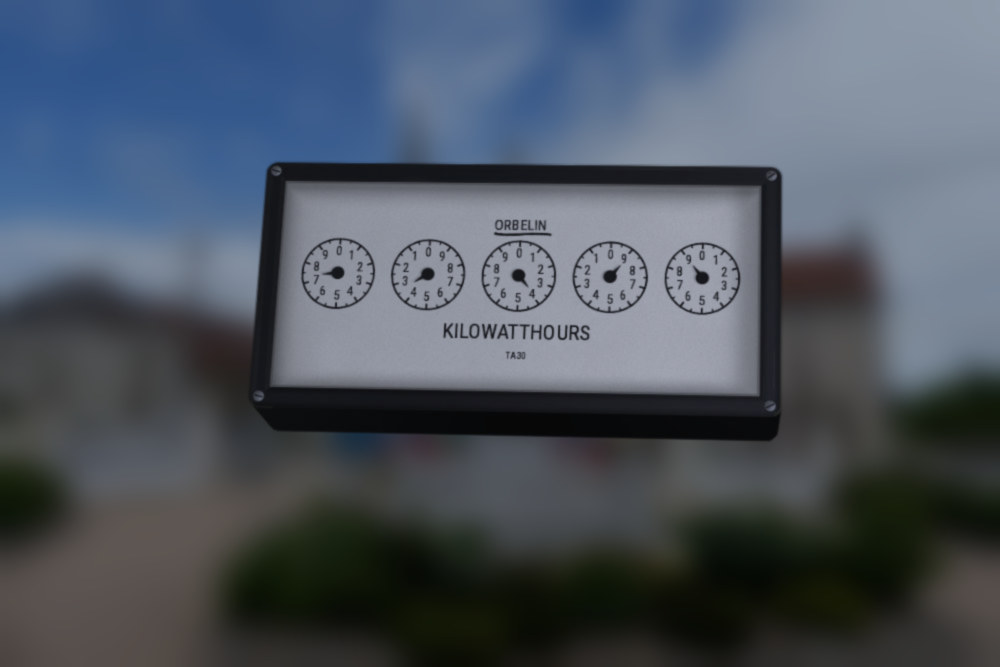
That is kWh 73389
